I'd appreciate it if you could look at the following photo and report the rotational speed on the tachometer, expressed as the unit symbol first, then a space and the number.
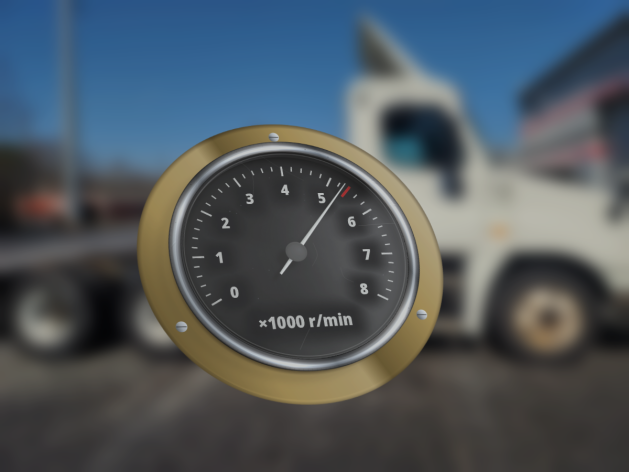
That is rpm 5300
